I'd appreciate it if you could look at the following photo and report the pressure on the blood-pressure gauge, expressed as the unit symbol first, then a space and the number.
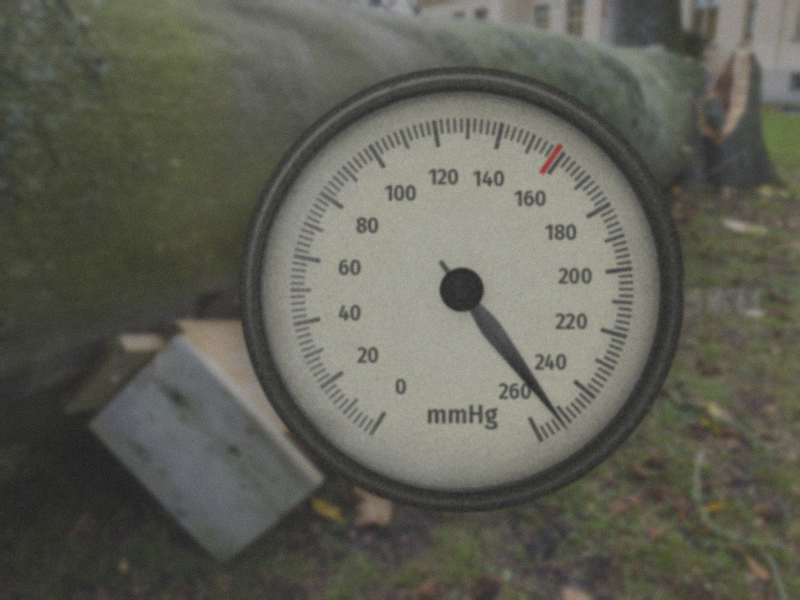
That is mmHg 252
